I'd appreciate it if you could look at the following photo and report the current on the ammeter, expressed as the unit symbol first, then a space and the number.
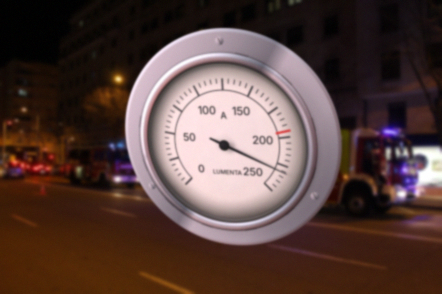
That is A 230
